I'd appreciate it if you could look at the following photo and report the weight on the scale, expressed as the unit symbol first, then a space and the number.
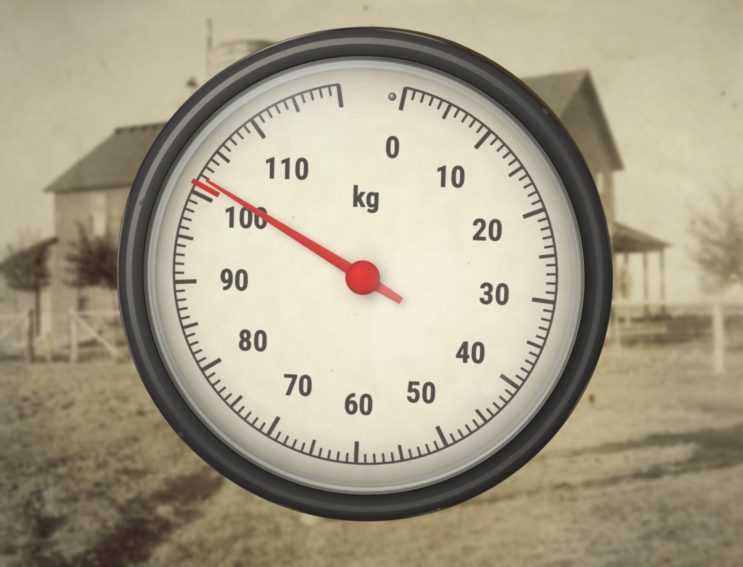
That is kg 102
